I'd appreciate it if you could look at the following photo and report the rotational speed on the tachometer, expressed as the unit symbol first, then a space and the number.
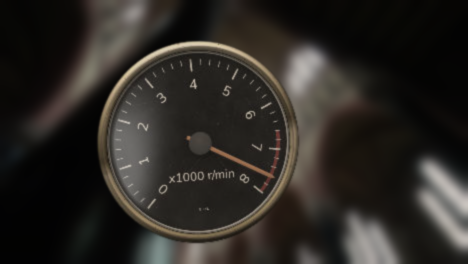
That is rpm 7600
